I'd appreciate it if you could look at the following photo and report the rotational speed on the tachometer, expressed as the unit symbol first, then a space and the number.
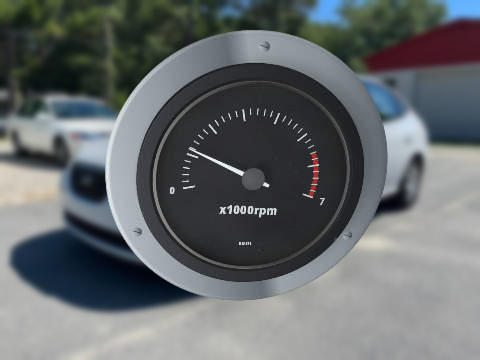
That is rpm 1200
